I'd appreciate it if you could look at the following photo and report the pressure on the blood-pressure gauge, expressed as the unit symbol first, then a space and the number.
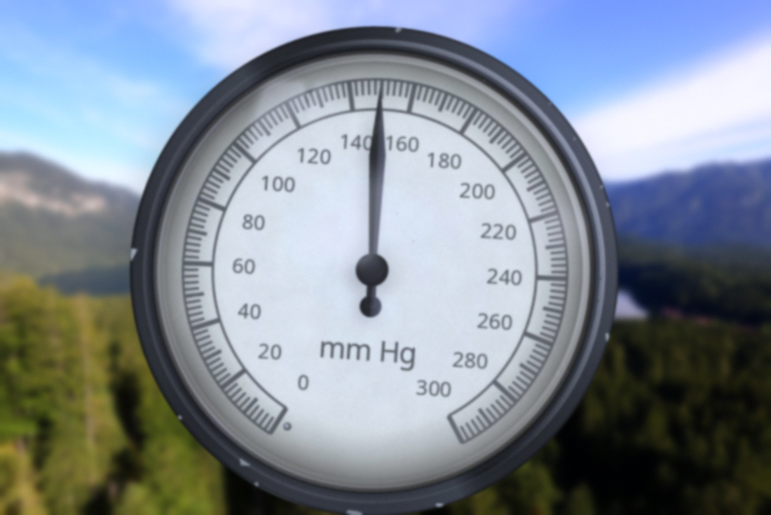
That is mmHg 150
